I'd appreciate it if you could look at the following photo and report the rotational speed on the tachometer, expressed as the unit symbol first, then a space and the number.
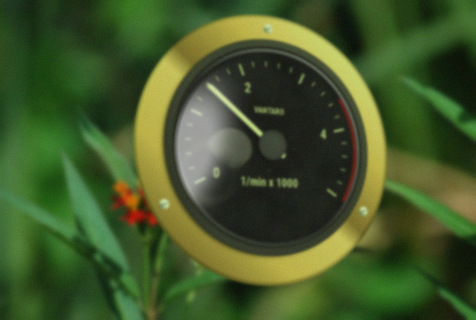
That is rpm 1400
